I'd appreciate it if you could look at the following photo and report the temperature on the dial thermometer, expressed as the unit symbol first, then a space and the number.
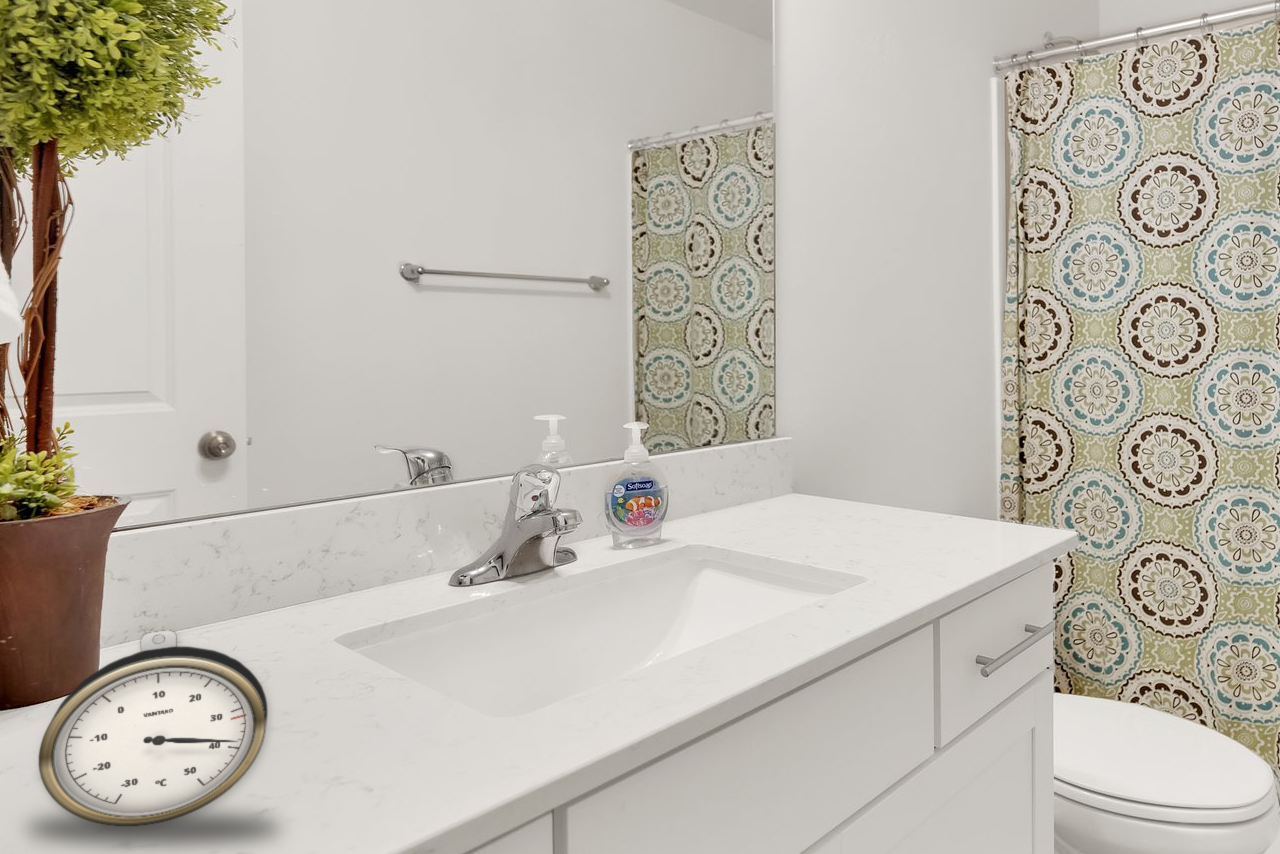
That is °C 38
